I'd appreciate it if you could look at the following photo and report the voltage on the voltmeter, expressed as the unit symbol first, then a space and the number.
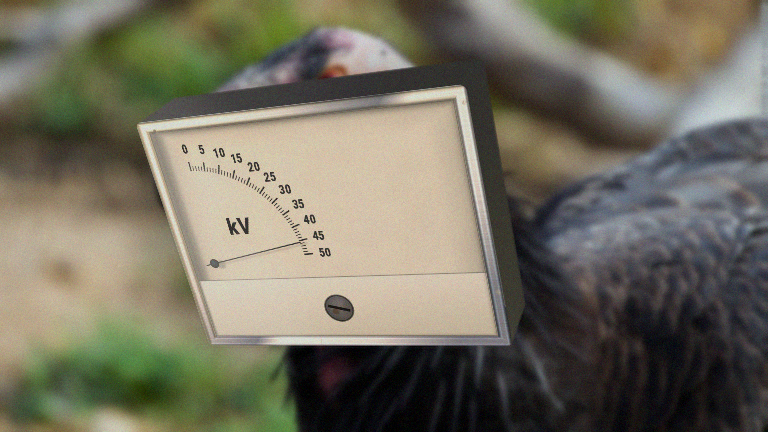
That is kV 45
